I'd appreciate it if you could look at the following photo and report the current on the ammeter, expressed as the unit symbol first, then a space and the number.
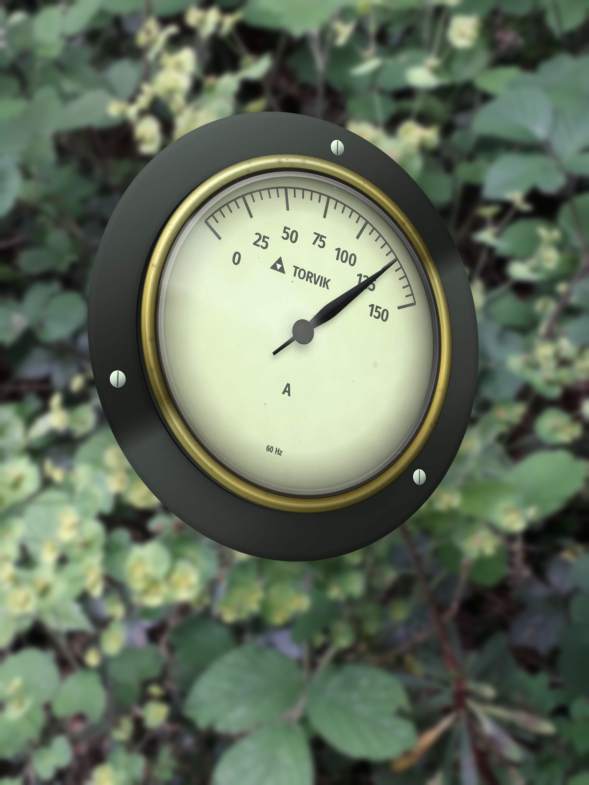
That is A 125
